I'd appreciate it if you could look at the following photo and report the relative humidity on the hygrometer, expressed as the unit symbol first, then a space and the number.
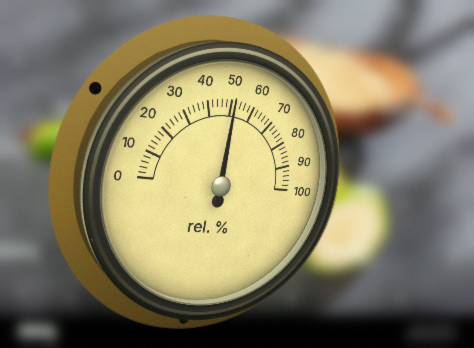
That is % 50
